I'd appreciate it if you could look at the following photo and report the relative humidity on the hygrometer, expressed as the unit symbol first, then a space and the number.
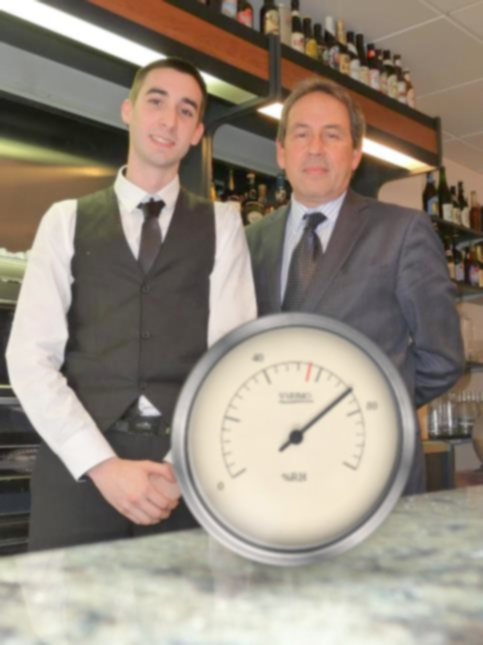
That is % 72
